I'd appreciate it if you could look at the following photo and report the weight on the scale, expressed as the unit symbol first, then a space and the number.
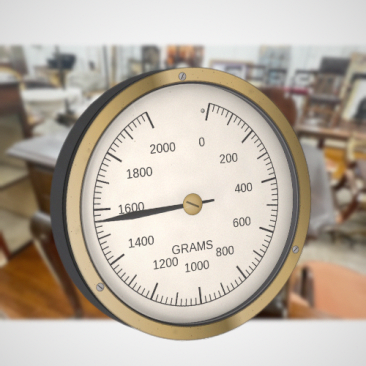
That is g 1560
